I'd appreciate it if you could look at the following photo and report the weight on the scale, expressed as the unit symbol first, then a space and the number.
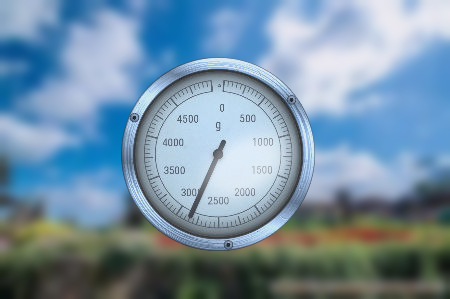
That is g 2850
